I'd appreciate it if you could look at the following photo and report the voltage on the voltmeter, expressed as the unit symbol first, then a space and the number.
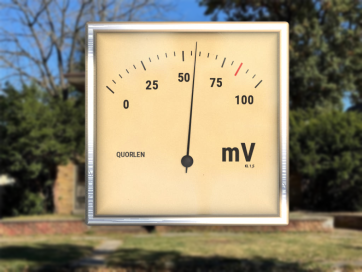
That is mV 57.5
